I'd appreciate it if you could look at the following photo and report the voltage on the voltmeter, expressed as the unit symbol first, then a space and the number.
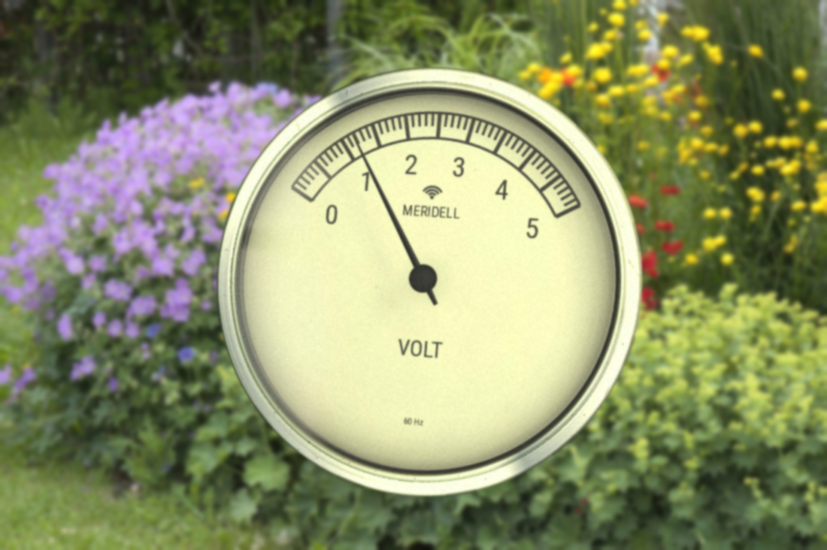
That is V 1.2
